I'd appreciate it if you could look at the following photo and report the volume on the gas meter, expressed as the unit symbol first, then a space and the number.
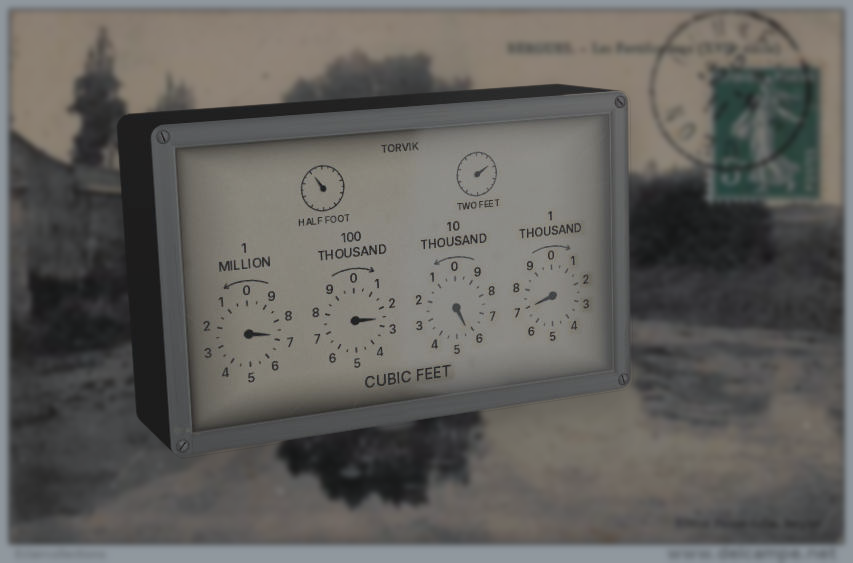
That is ft³ 725700
